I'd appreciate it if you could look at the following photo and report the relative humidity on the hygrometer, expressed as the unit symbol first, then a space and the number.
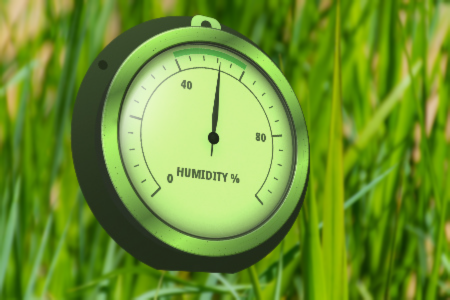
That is % 52
